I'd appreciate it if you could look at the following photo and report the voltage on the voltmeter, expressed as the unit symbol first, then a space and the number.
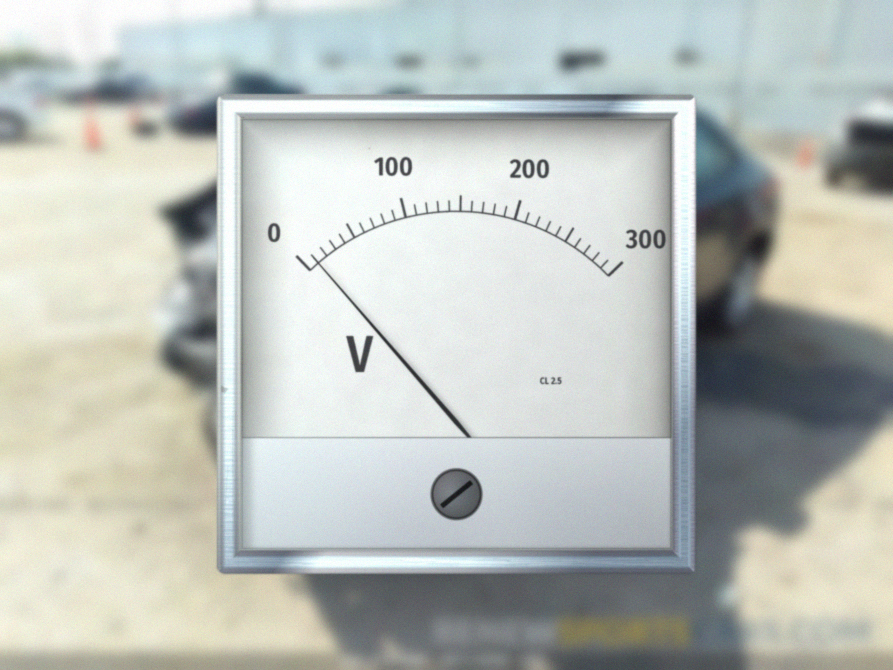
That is V 10
